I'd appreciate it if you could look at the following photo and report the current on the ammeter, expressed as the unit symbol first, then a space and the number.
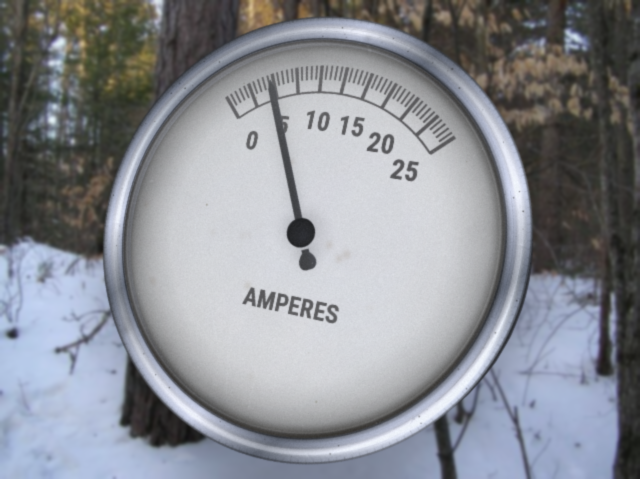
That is A 5
